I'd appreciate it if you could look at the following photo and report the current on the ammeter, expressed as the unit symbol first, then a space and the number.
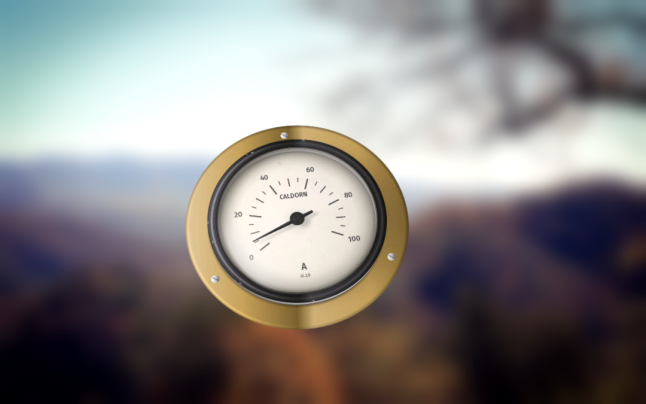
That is A 5
